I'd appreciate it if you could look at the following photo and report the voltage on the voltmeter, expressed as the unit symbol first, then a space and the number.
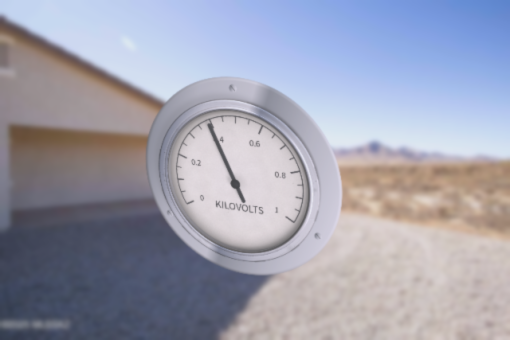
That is kV 0.4
